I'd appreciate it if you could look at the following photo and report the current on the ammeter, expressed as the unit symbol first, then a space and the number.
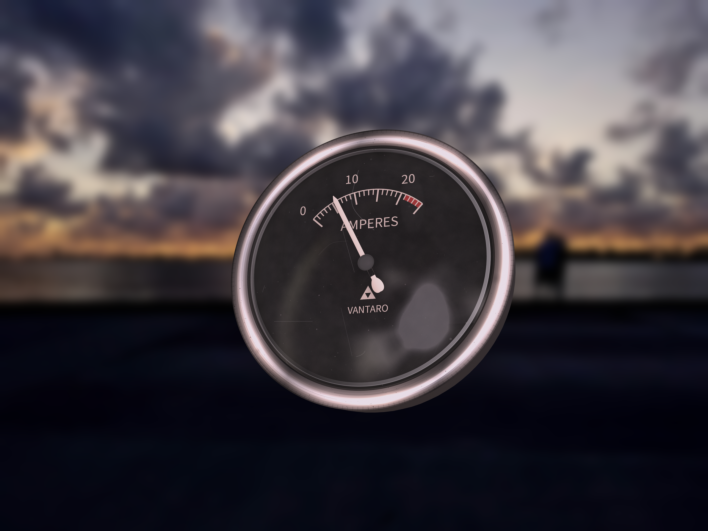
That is A 6
